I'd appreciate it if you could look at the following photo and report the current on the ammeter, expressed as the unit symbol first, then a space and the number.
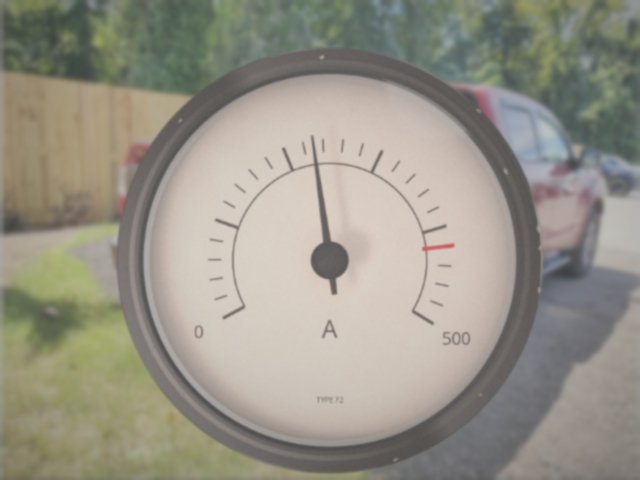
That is A 230
